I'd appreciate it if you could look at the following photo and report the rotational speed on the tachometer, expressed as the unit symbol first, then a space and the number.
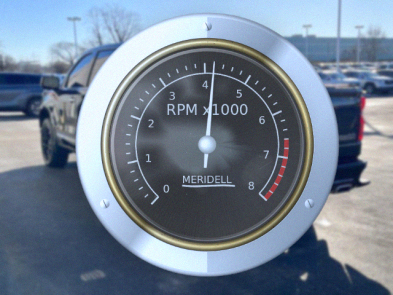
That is rpm 4200
